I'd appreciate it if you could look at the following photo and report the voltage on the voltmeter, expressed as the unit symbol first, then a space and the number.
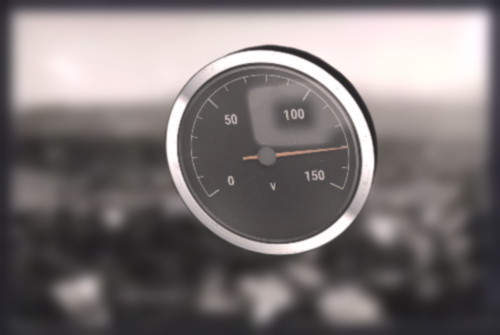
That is V 130
